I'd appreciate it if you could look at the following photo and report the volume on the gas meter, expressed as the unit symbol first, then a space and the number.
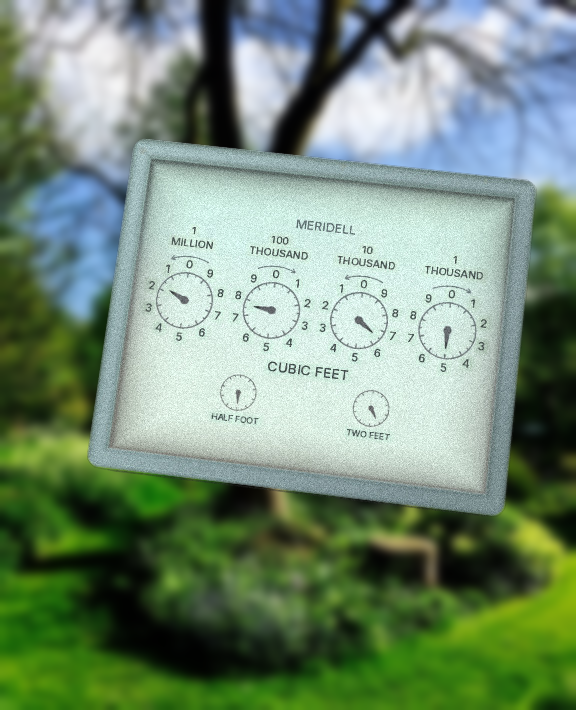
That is ft³ 176500
